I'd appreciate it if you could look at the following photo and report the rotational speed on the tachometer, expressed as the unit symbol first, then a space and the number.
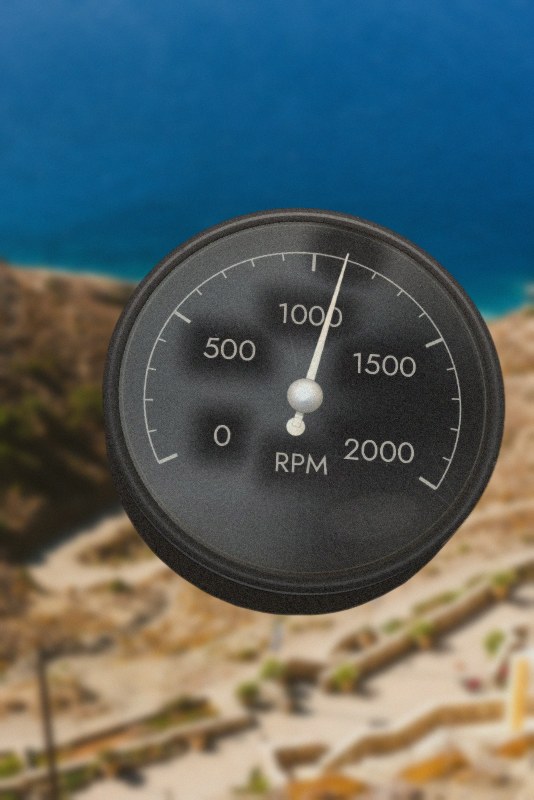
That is rpm 1100
